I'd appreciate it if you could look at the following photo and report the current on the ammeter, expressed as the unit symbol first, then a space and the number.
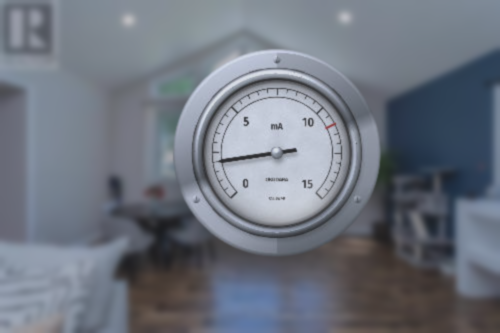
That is mA 2
